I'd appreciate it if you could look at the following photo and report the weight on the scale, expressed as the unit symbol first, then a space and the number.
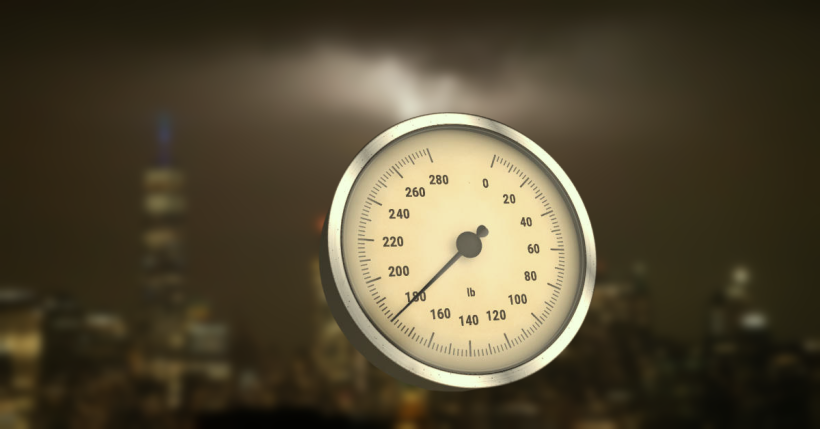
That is lb 180
